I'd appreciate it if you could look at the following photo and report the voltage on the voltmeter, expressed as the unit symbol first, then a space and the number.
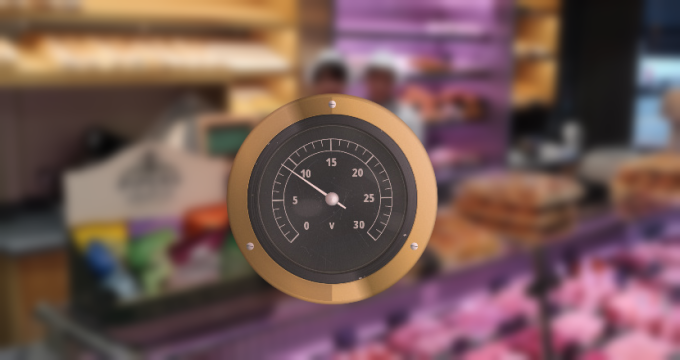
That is V 9
